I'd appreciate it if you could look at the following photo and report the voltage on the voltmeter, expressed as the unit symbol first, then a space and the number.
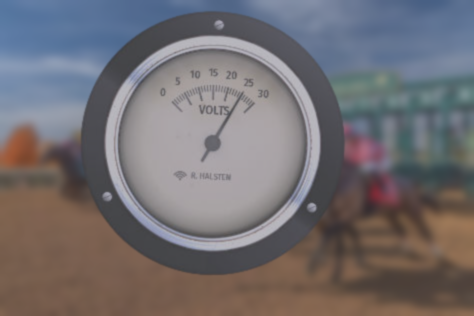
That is V 25
